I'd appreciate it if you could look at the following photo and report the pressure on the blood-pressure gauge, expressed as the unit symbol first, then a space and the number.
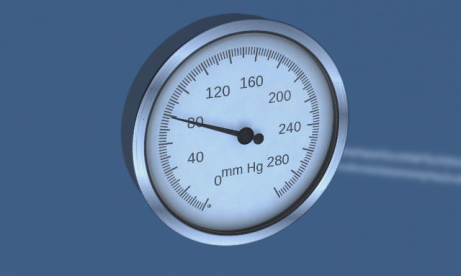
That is mmHg 80
